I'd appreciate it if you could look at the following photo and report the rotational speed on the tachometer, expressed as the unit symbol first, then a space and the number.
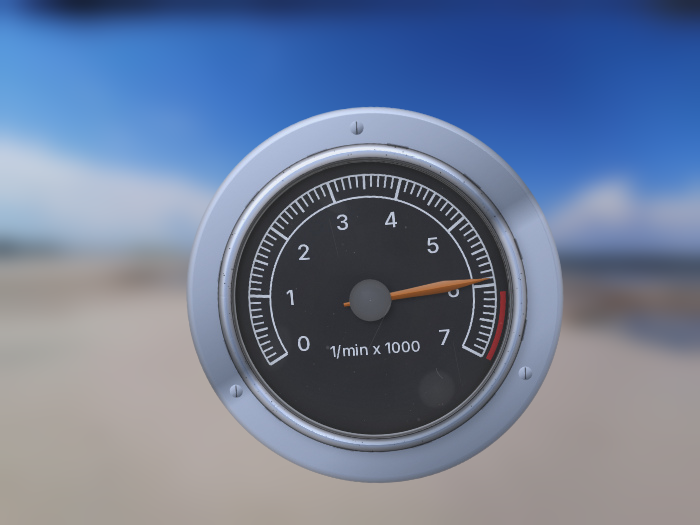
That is rpm 5900
